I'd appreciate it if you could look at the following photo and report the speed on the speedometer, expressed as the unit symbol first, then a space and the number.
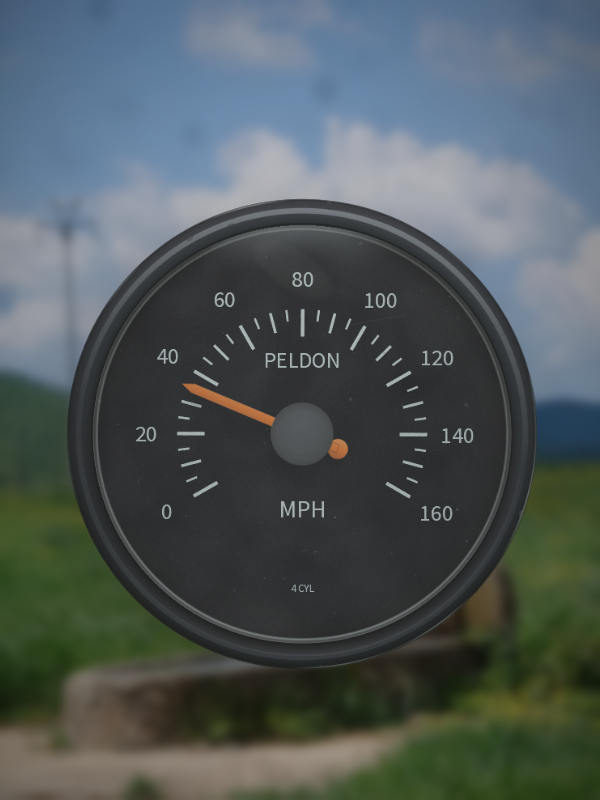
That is mph 35
